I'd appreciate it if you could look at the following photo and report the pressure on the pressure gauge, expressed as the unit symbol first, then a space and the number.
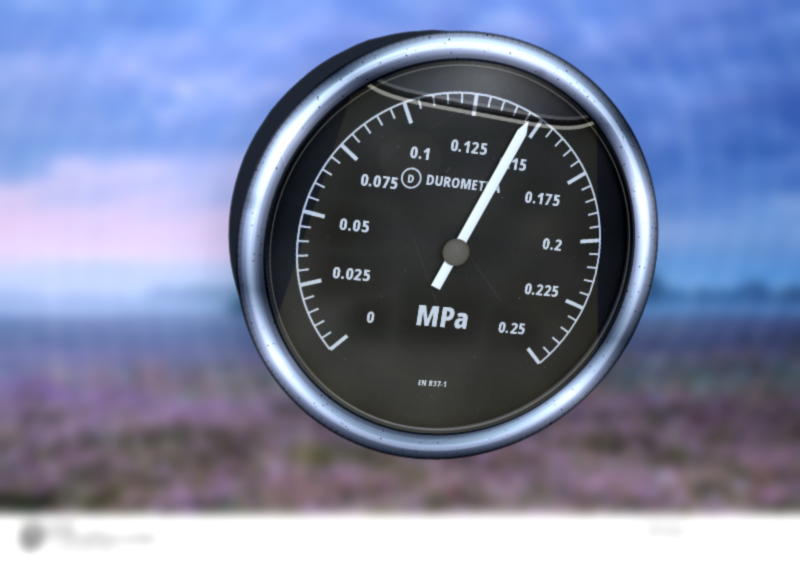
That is MPa 0.145
